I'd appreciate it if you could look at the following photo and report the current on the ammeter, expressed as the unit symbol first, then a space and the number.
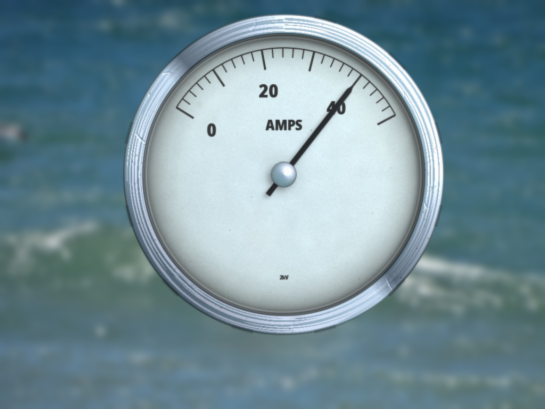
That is A 40
